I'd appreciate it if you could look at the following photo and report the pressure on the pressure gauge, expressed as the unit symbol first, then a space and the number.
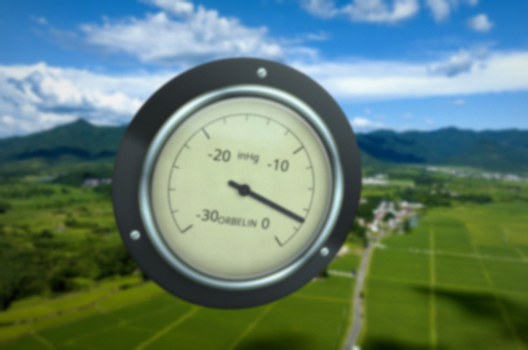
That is inHg -3
